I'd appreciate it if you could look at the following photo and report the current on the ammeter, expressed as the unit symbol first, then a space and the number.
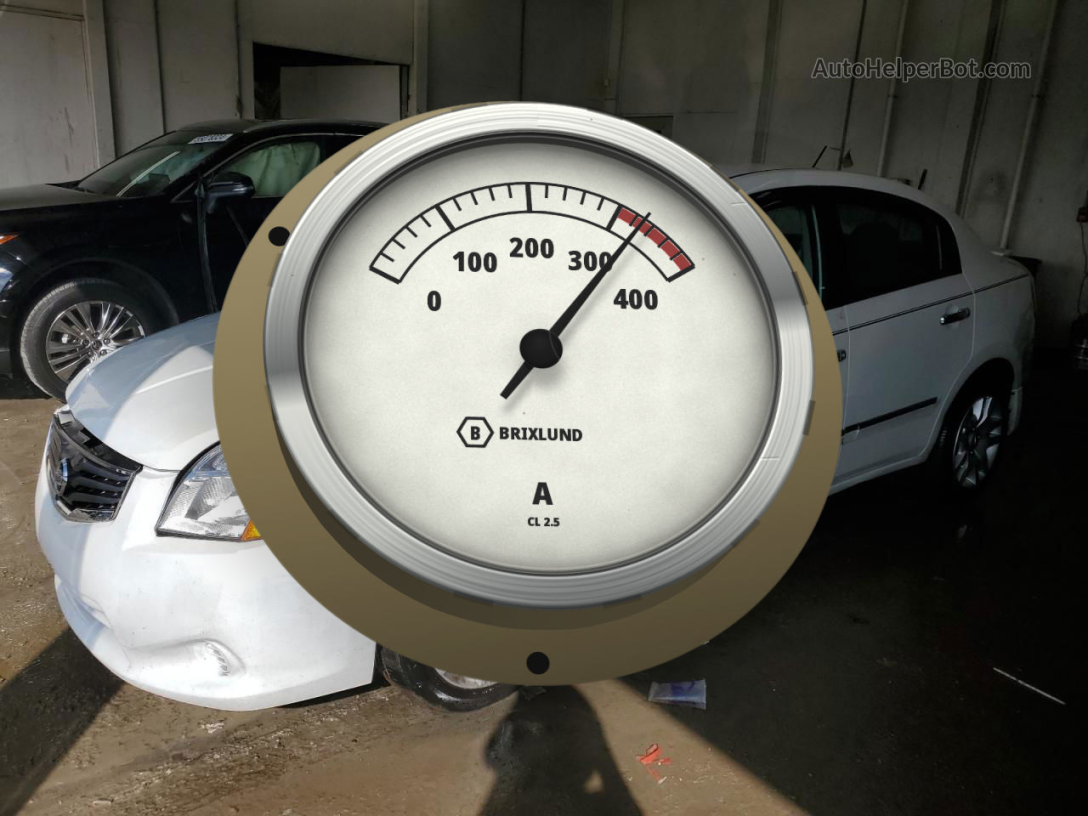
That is A 330
